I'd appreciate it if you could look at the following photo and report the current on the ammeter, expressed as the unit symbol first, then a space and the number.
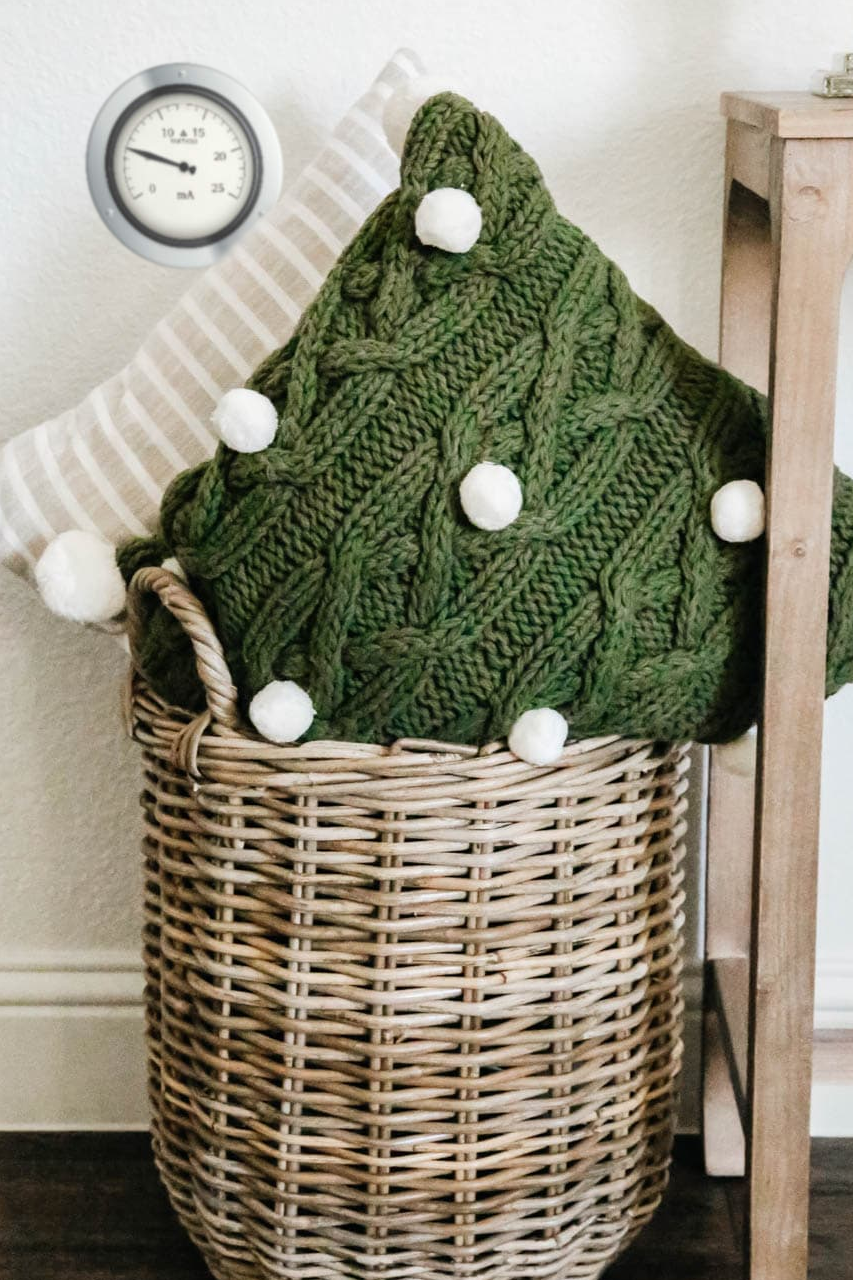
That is mA 5
